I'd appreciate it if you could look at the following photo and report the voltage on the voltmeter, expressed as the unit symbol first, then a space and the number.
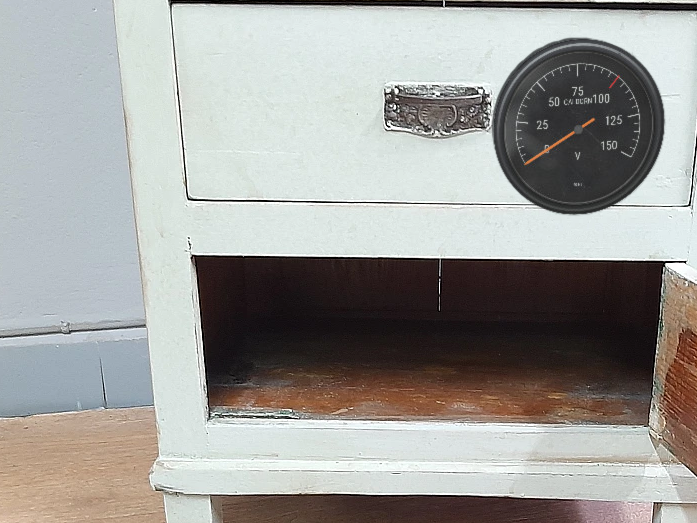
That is V 0
